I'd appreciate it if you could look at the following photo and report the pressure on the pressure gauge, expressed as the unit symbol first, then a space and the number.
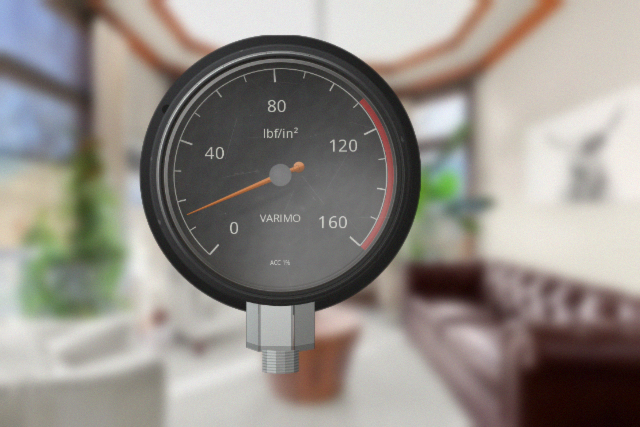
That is psi 15
